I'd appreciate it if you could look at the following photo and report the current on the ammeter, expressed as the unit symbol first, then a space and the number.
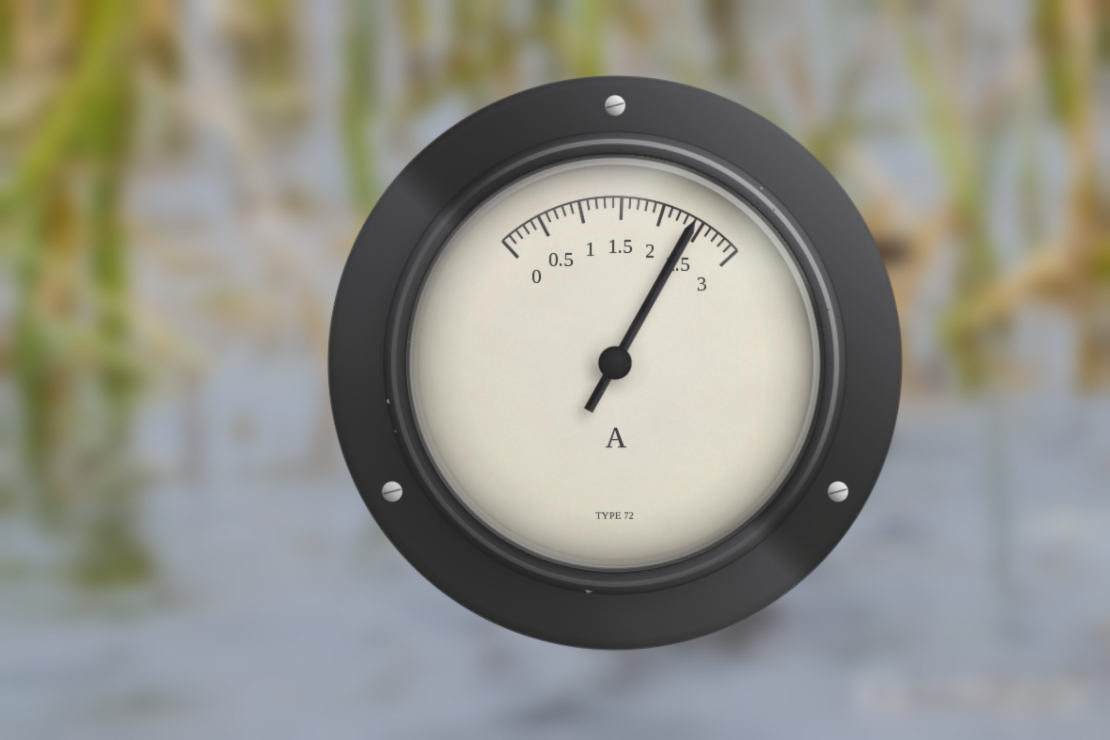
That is A 2.4
